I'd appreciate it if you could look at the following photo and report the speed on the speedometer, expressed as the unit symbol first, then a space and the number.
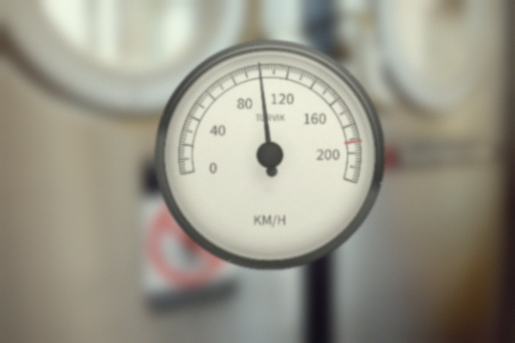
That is km/h 100
